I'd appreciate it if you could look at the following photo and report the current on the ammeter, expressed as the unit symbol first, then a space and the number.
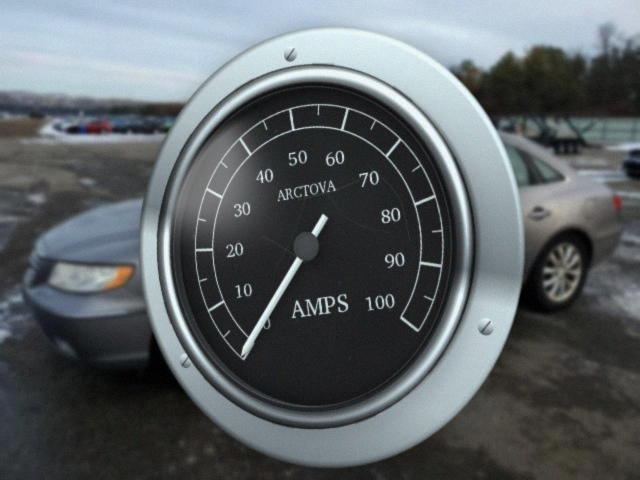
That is A 0
